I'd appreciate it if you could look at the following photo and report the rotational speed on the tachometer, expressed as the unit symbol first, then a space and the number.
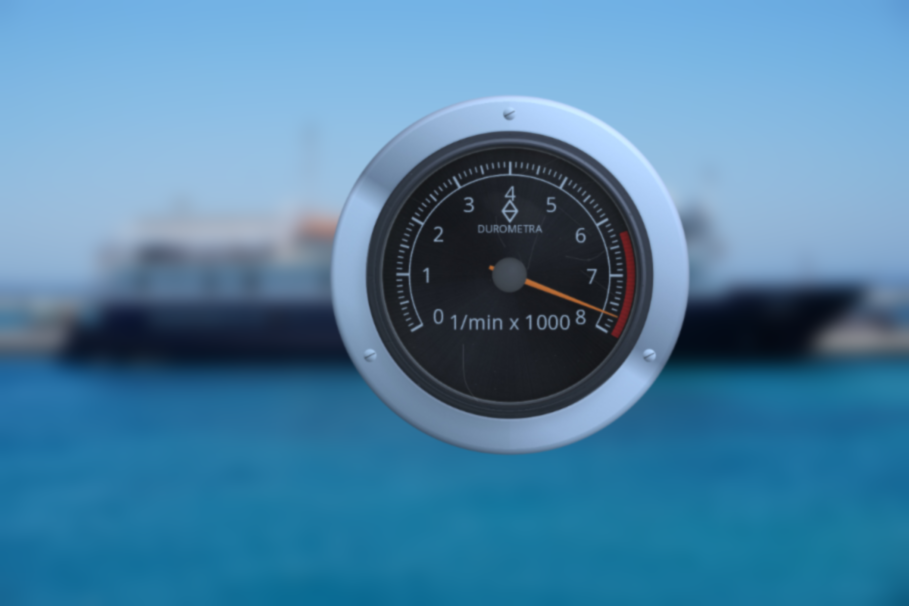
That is rpm 7700
